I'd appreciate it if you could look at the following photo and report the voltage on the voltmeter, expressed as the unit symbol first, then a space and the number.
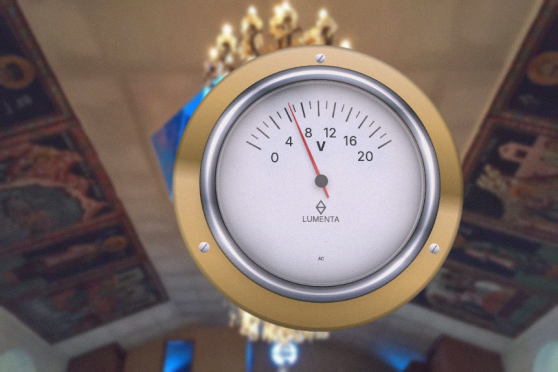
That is V 6.5
